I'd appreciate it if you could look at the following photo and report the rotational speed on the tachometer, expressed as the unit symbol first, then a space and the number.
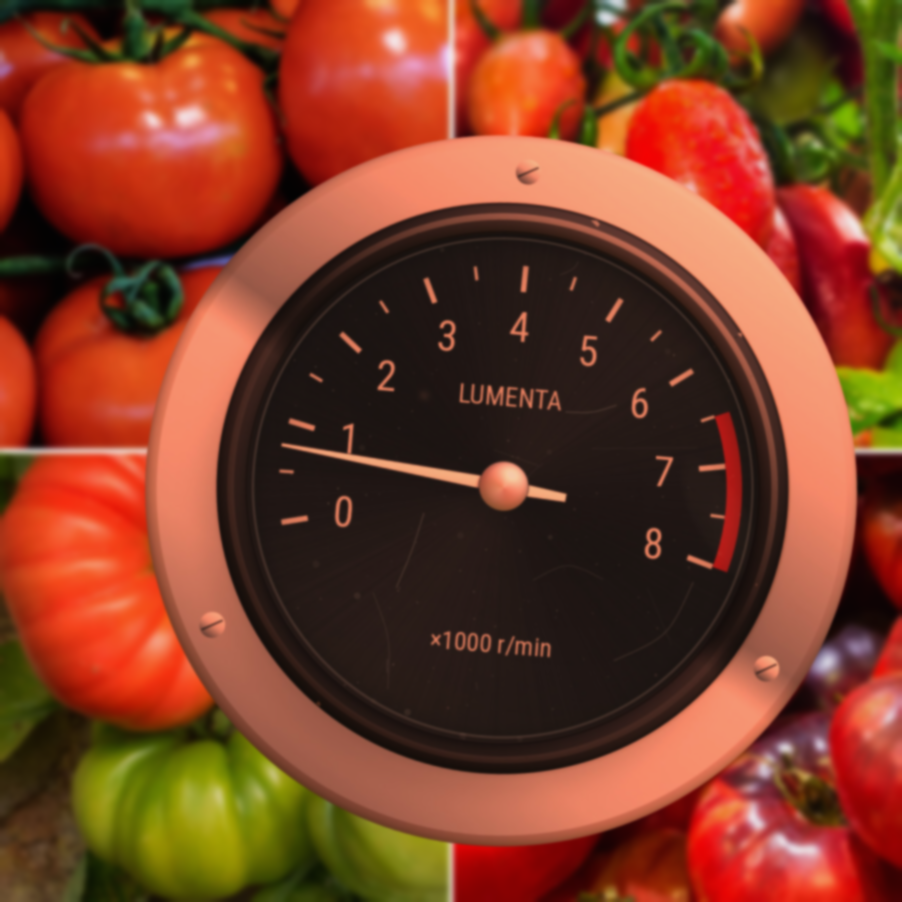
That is rpm 750
